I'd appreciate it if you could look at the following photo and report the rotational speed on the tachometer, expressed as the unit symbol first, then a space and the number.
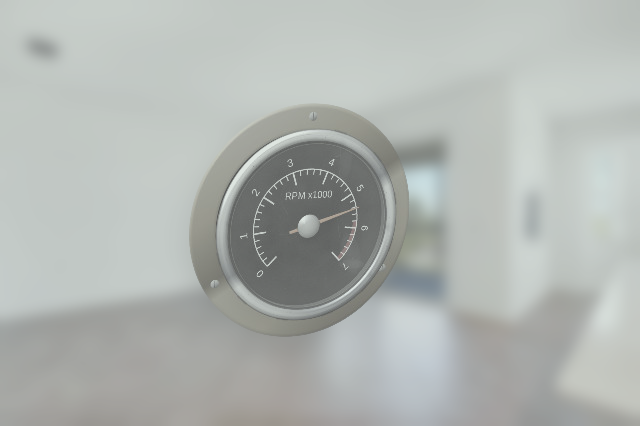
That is rpm 5400
